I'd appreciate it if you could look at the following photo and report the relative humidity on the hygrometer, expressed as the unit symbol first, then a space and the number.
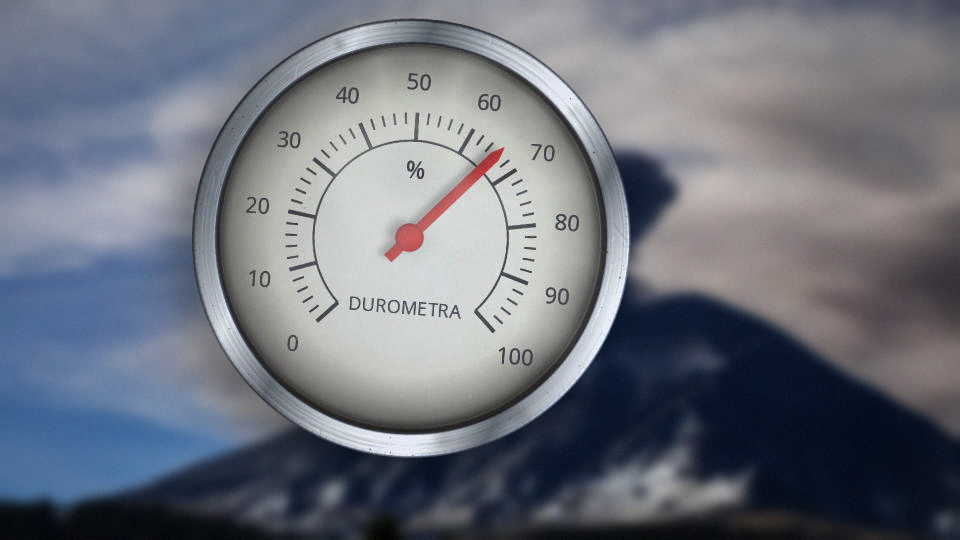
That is % 66
